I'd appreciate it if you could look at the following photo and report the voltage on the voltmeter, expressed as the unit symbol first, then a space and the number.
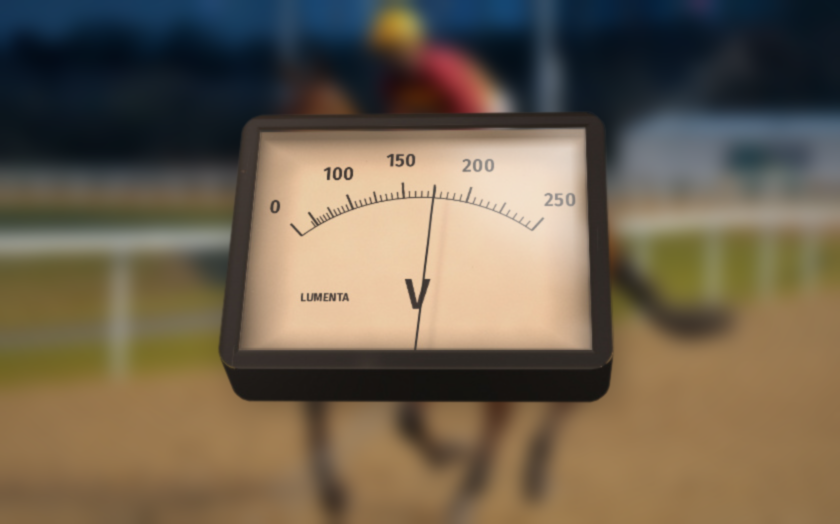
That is V 175
